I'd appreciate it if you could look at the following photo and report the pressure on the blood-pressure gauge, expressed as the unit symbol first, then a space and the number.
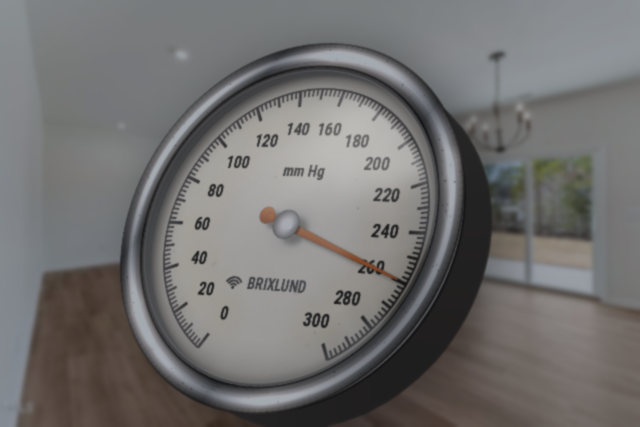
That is mmHg 260
